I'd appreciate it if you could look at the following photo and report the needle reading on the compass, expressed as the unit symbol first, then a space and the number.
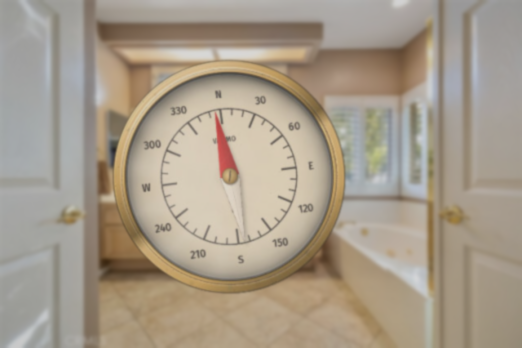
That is ° 355
